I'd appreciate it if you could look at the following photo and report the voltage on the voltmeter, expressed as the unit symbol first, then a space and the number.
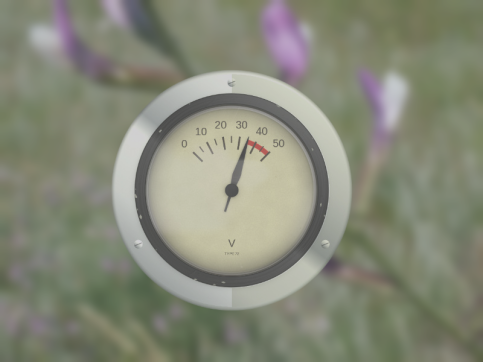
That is V 35
